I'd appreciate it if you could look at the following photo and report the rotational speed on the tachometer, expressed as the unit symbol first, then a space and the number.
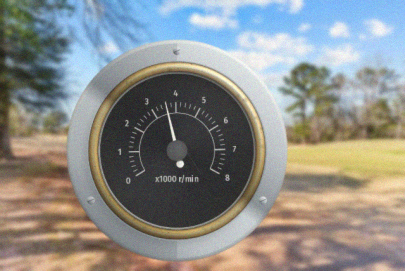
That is rpm 3600
